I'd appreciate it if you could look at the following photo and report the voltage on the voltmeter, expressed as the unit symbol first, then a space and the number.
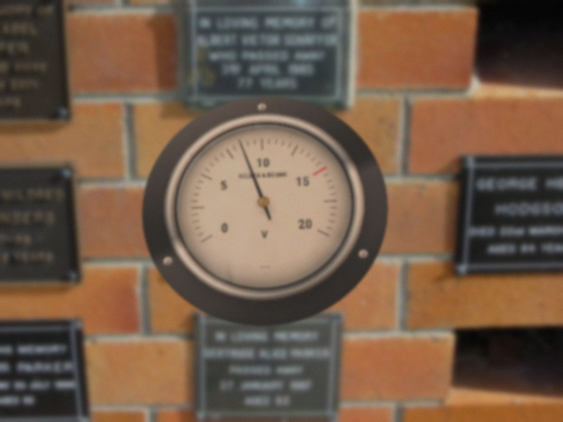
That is V 8.5
